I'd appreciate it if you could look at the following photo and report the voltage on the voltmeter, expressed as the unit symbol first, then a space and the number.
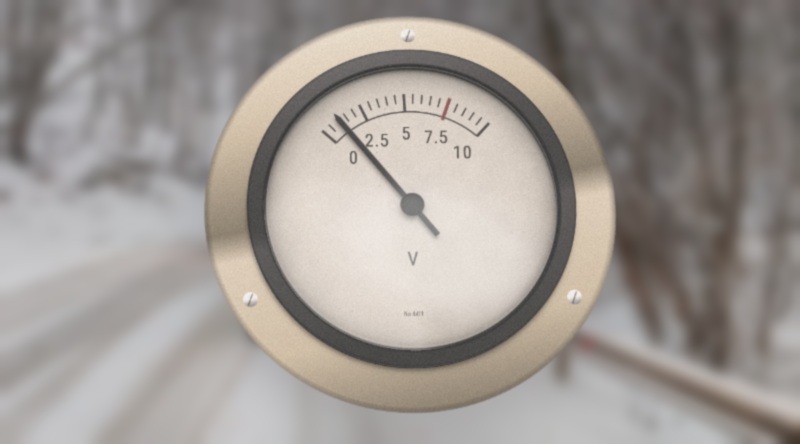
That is V 1
